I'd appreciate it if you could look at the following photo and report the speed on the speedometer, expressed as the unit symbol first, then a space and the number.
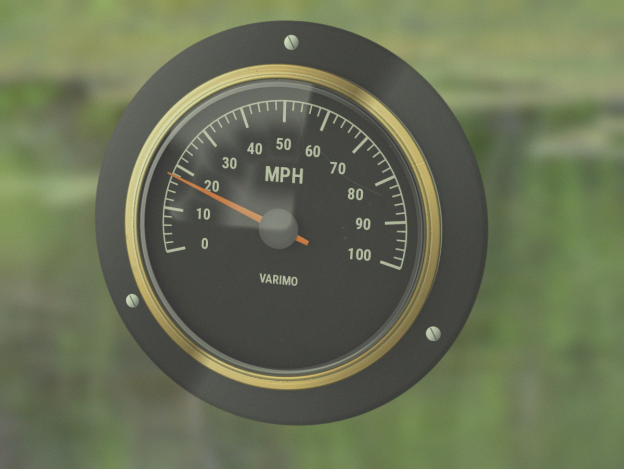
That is mph 18
